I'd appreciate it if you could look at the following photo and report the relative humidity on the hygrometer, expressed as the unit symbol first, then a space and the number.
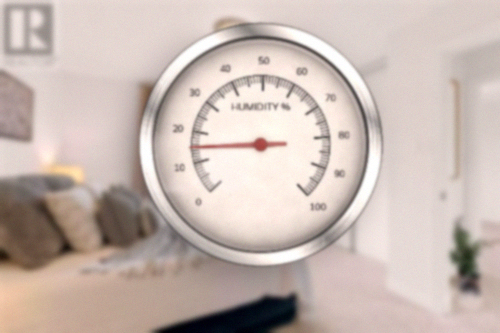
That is % 15
